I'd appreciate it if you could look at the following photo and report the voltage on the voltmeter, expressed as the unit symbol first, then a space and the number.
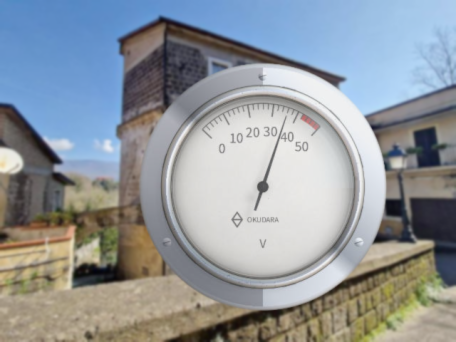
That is V 36
